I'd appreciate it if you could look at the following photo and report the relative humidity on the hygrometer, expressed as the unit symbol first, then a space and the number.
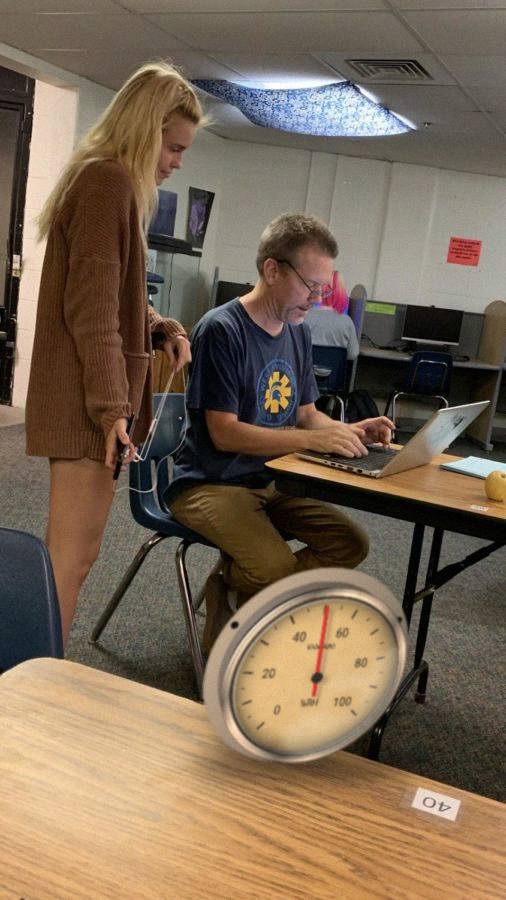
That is % 50
